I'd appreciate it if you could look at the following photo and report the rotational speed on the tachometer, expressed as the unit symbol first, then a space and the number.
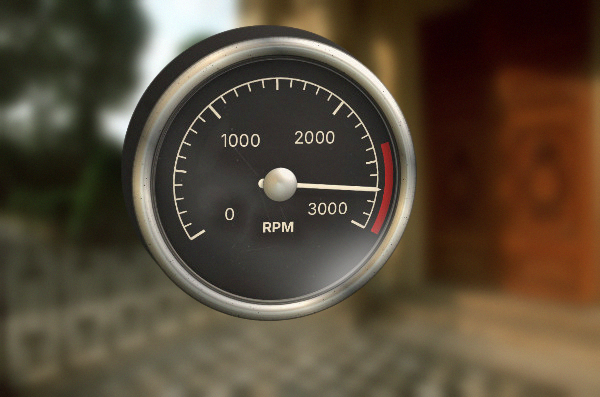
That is rpm 2700
